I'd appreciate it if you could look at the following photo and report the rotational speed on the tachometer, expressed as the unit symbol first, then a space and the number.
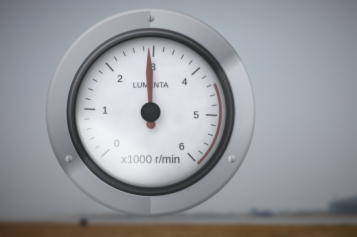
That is rpm 2900
